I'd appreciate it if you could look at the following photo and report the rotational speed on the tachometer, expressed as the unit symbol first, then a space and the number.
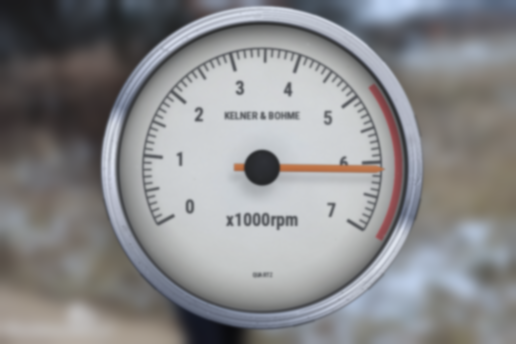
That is rpm 6100
